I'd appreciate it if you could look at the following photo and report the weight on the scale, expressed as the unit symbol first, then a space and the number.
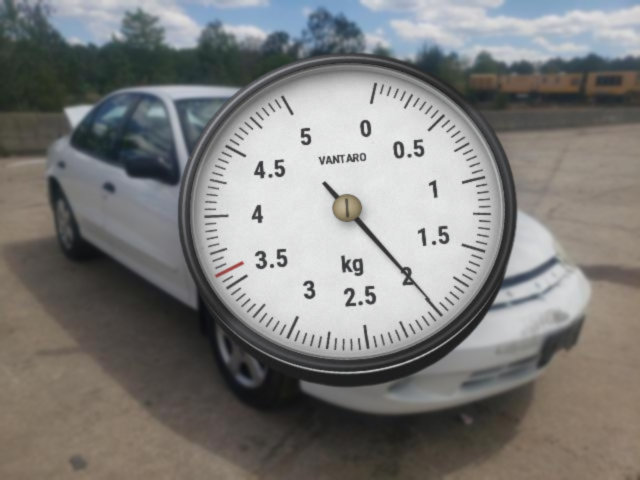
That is kg 2
